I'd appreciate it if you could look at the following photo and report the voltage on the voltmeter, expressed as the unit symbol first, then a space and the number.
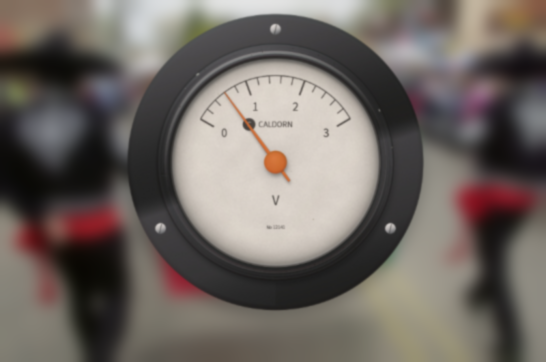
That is V 0.6
